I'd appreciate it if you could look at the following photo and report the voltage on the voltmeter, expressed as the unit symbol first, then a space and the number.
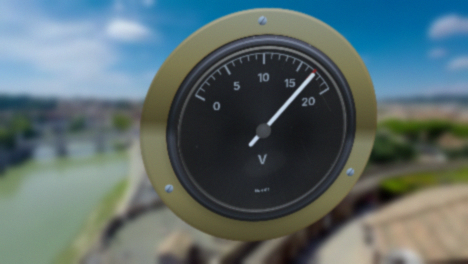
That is V 17
